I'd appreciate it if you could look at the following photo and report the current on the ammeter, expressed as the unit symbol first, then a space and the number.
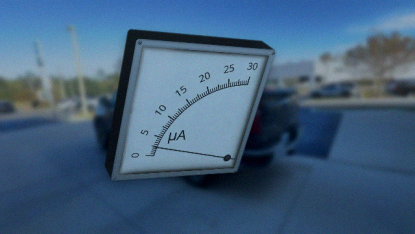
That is µA 2.5
